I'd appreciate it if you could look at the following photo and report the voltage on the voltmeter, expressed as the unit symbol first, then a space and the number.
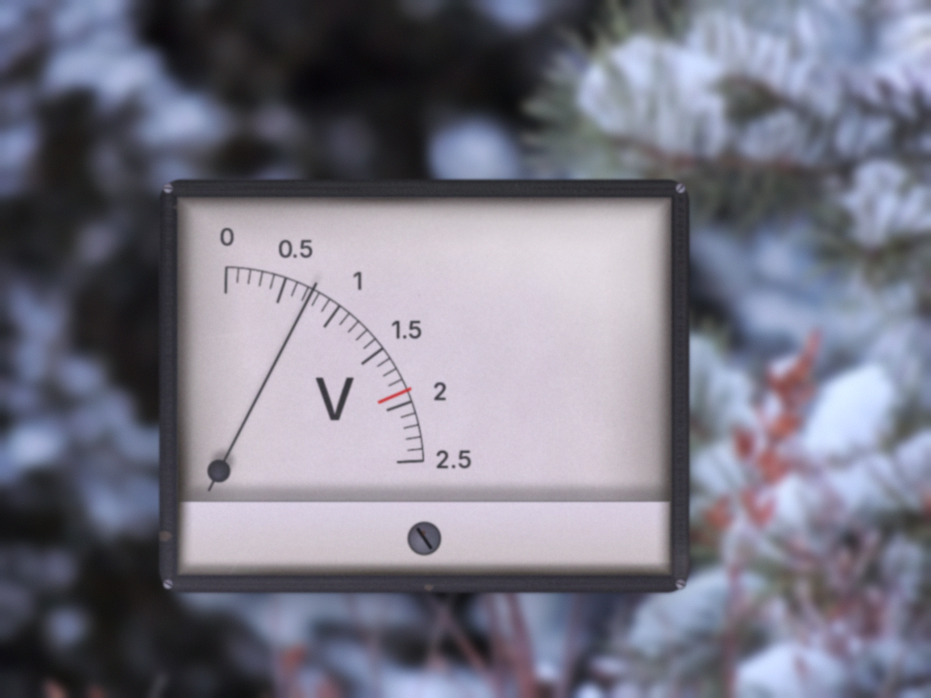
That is V 0.75
